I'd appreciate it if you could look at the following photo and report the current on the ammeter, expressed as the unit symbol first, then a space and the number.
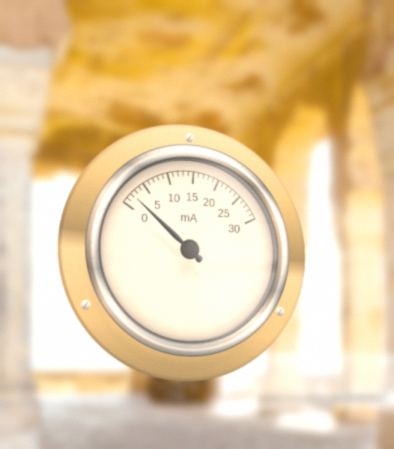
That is mA 2
